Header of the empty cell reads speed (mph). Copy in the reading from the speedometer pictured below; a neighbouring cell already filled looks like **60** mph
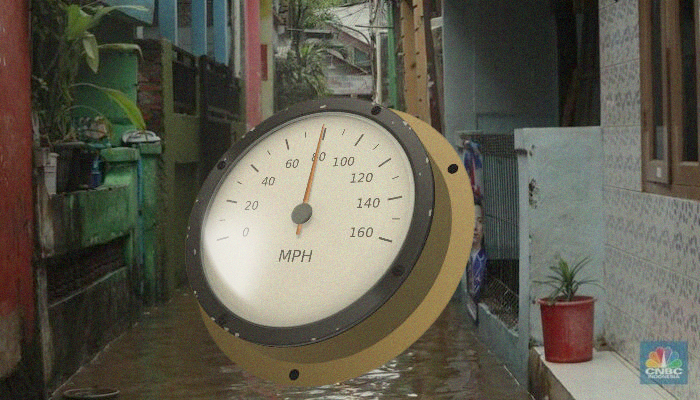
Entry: **80** mph
